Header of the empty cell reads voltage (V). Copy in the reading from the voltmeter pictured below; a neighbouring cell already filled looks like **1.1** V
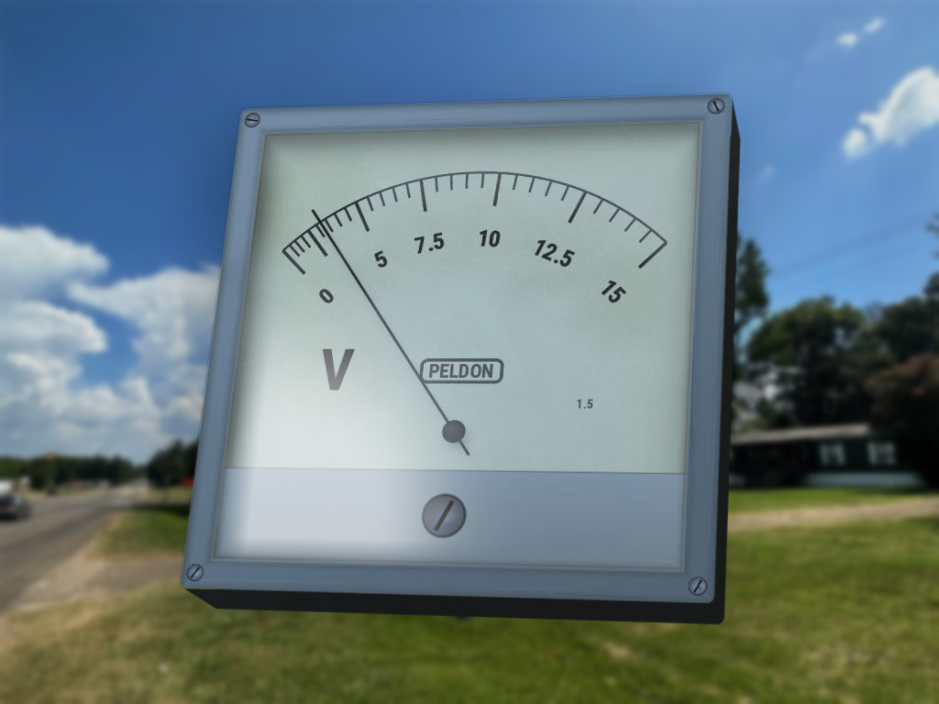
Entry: **3.25** V
